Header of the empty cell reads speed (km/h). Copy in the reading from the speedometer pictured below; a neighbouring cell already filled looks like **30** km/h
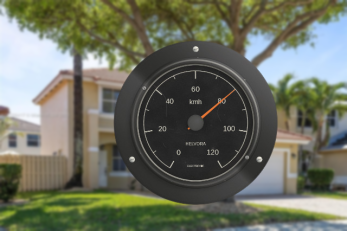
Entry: **80** km/h
